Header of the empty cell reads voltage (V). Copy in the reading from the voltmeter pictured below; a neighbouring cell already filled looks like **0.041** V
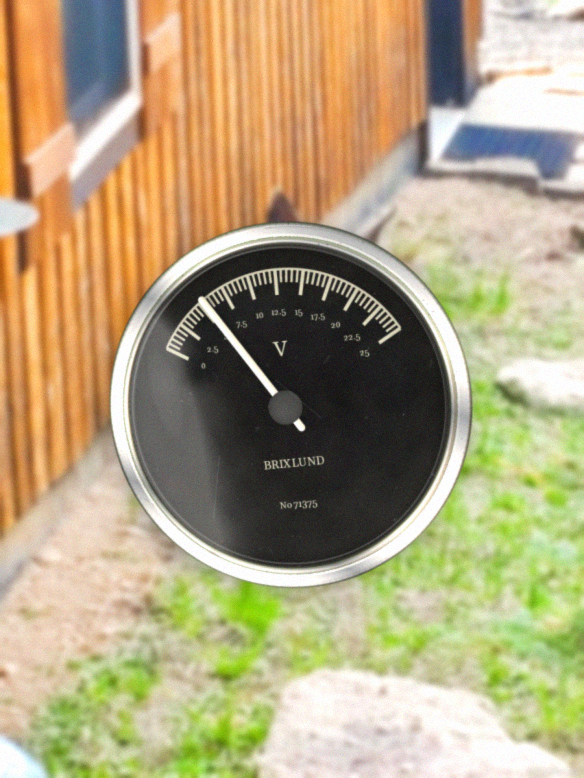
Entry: **5.5** V
